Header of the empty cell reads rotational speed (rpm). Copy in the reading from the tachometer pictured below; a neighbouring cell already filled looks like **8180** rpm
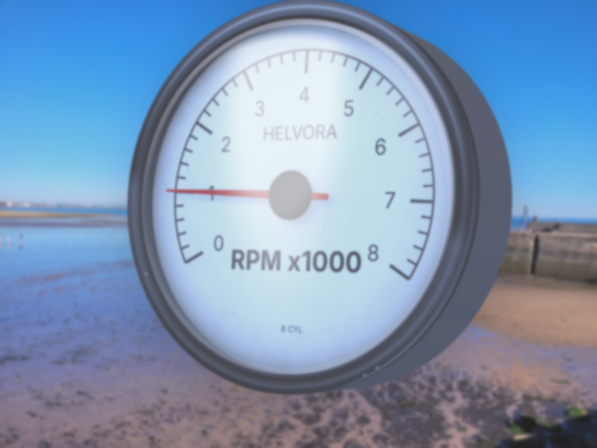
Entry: **1000** rpm
